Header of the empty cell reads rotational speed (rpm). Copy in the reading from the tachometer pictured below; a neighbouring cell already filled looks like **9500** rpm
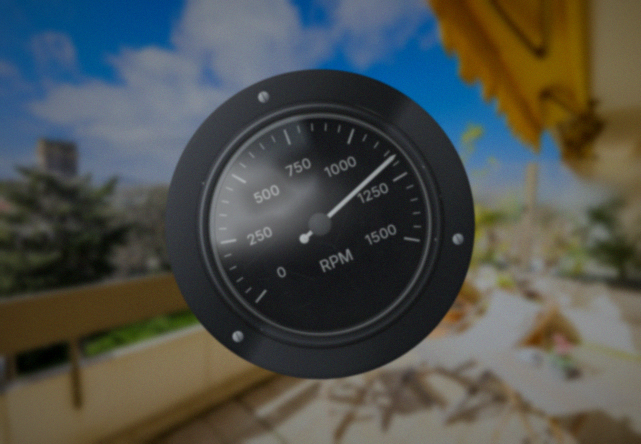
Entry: **1175** rpm
